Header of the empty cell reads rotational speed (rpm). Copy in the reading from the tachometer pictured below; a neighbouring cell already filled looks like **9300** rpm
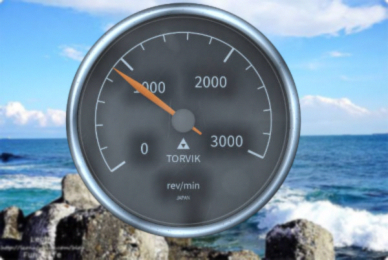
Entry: **900** rpm
